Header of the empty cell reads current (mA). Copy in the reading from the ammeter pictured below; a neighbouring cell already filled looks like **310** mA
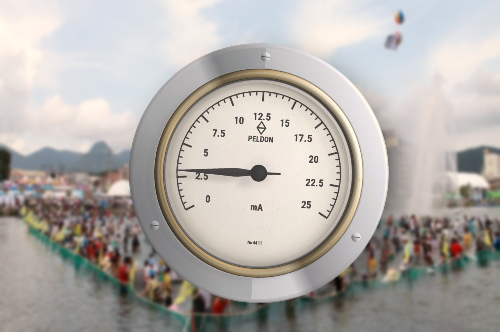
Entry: **3** mA
